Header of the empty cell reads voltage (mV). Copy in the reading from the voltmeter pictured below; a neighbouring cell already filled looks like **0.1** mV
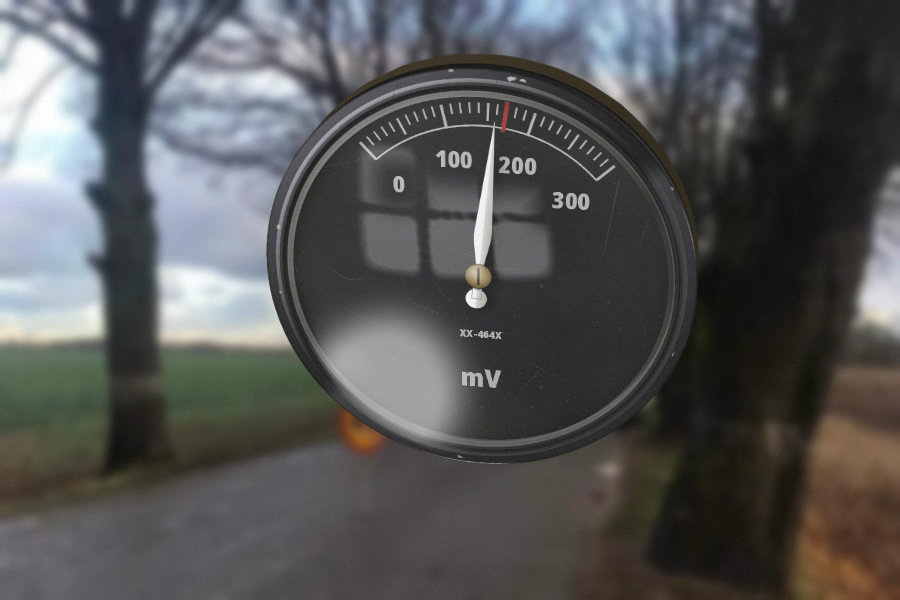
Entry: **160** mV
